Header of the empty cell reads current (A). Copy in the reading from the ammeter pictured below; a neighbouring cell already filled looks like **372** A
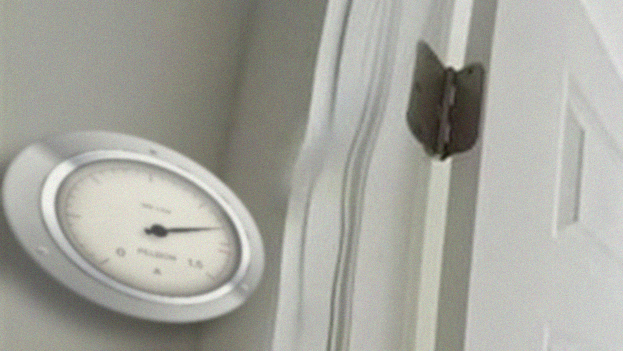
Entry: **1.15** A
